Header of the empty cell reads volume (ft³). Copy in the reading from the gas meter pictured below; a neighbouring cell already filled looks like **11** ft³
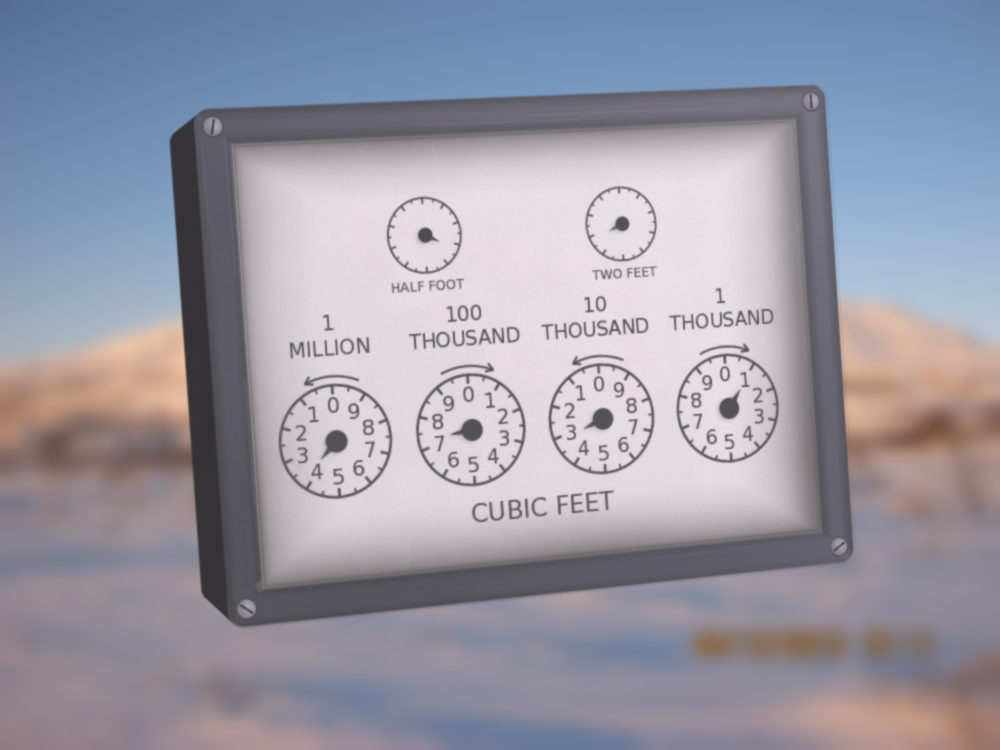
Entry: **373100** ft³
